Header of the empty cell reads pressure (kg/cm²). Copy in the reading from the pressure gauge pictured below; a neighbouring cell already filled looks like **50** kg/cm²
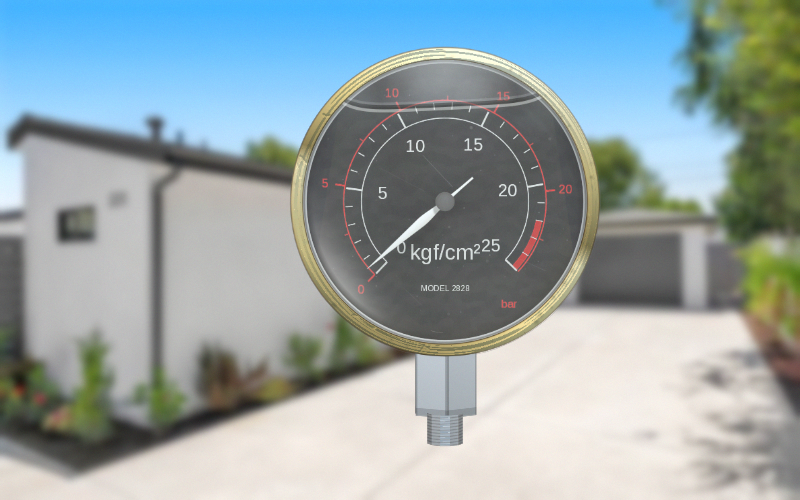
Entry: **0.5** kg/cm²
